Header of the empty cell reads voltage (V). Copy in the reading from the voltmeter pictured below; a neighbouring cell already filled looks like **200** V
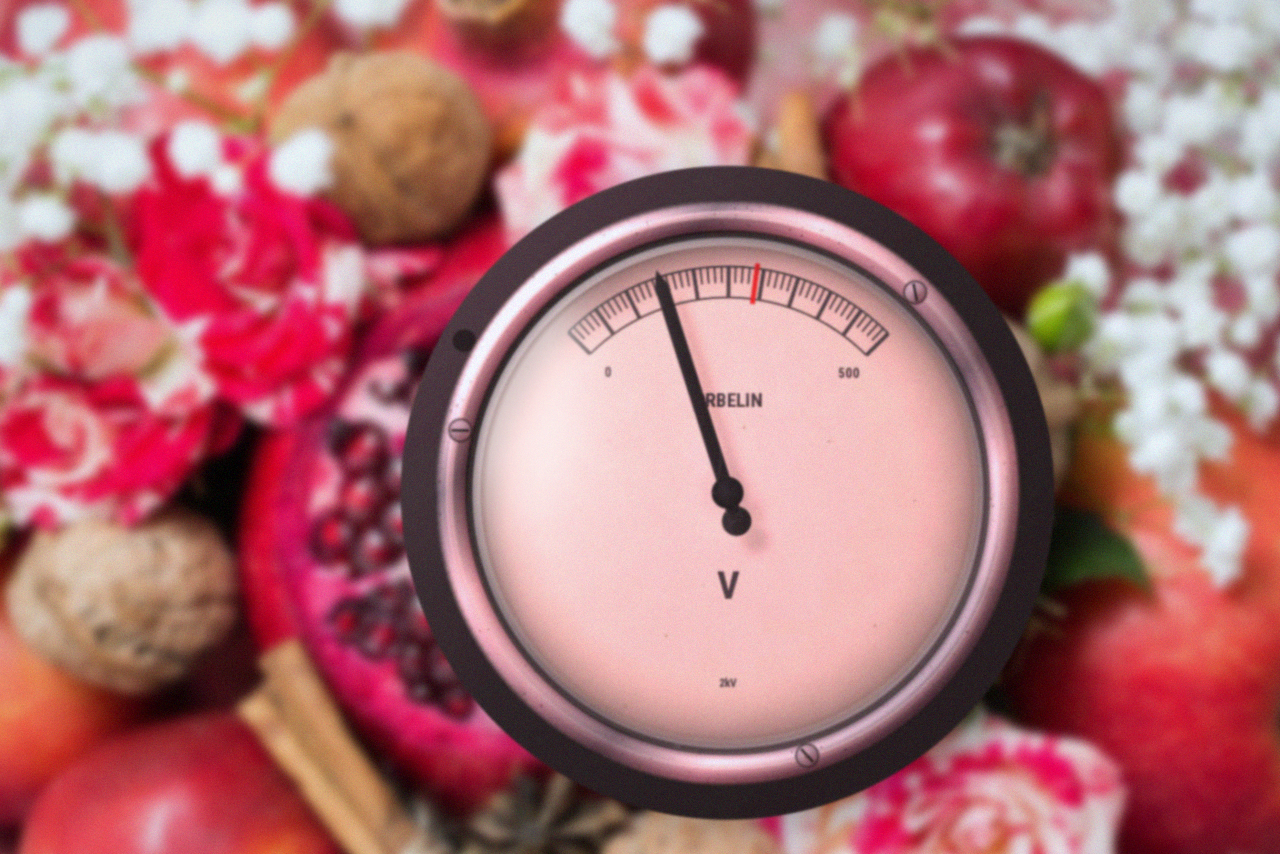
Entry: **150** V
